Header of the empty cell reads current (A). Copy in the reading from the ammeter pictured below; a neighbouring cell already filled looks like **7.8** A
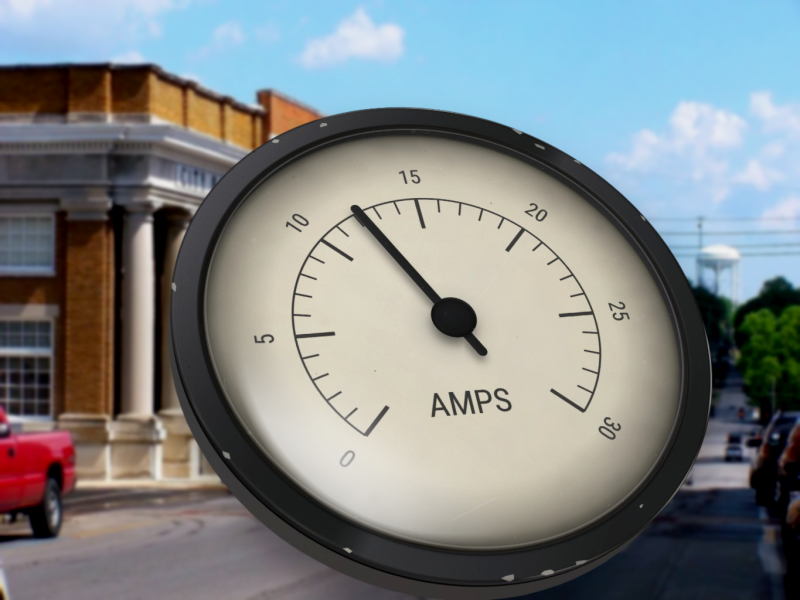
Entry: **12** A
